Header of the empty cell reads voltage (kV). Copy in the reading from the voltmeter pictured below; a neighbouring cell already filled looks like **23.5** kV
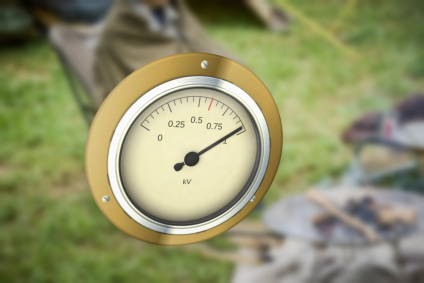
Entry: **0.95** kV
